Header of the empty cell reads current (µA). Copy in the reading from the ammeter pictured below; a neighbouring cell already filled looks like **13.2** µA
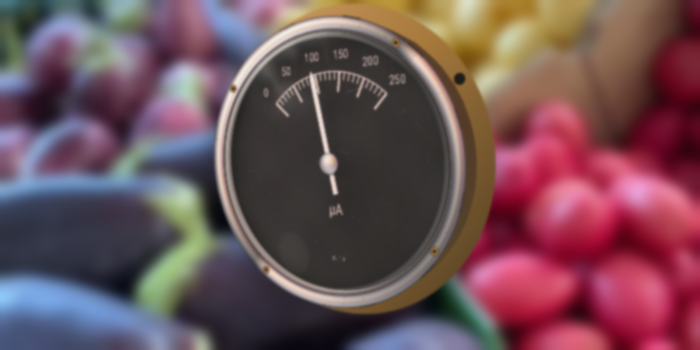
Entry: **100** µA
